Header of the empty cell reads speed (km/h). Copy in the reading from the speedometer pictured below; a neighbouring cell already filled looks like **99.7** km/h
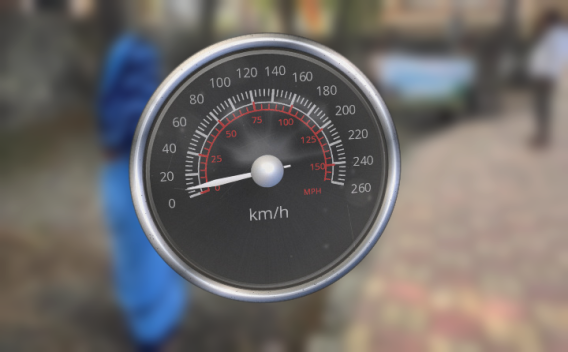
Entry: **8** km/h
